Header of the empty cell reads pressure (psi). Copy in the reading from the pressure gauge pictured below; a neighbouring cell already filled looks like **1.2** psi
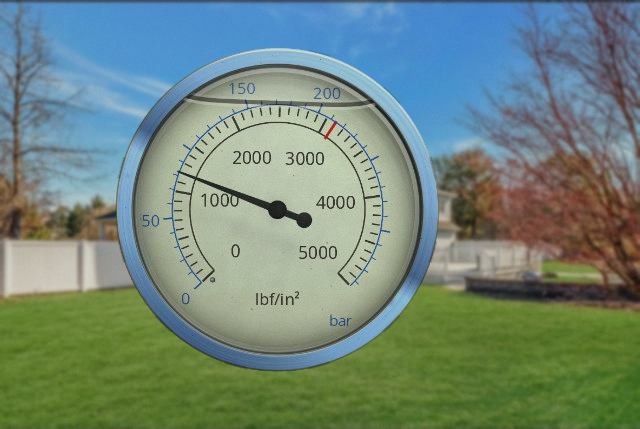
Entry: **1200** psi
